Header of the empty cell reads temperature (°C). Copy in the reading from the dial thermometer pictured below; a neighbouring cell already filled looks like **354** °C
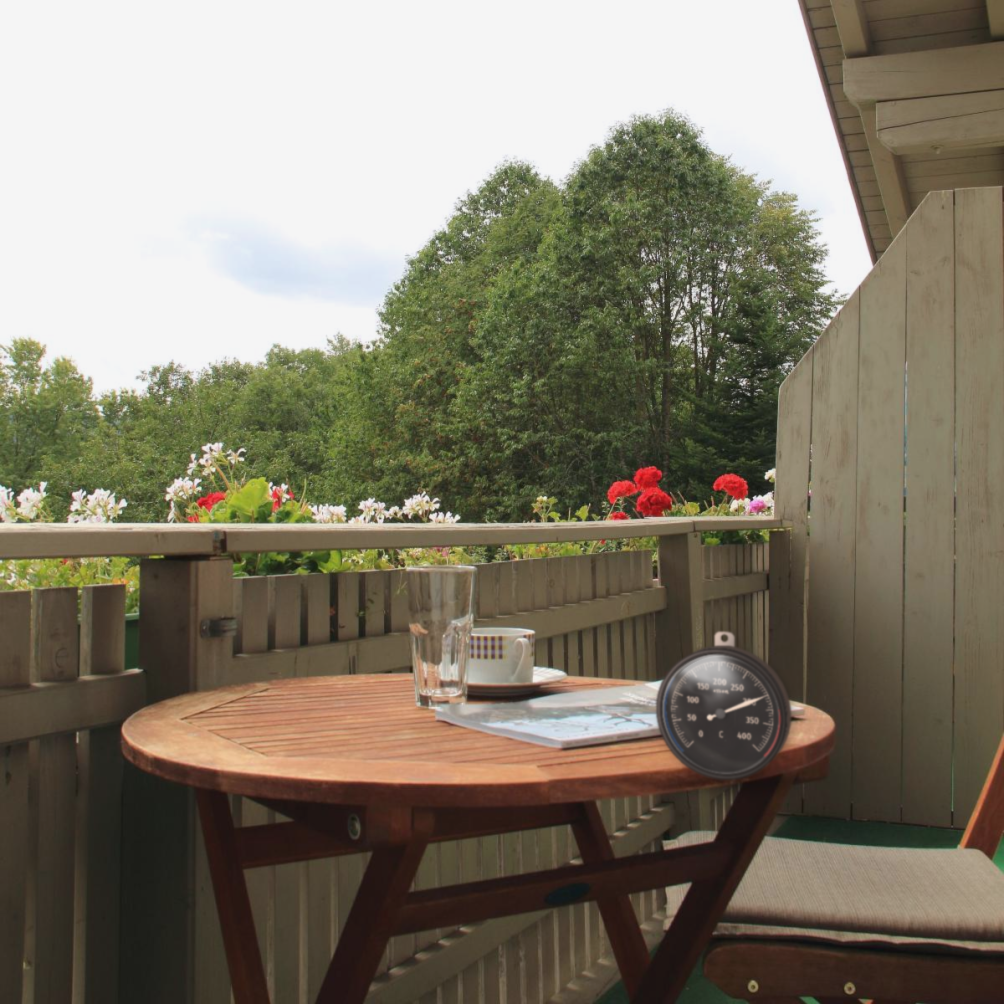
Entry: **300** °C
